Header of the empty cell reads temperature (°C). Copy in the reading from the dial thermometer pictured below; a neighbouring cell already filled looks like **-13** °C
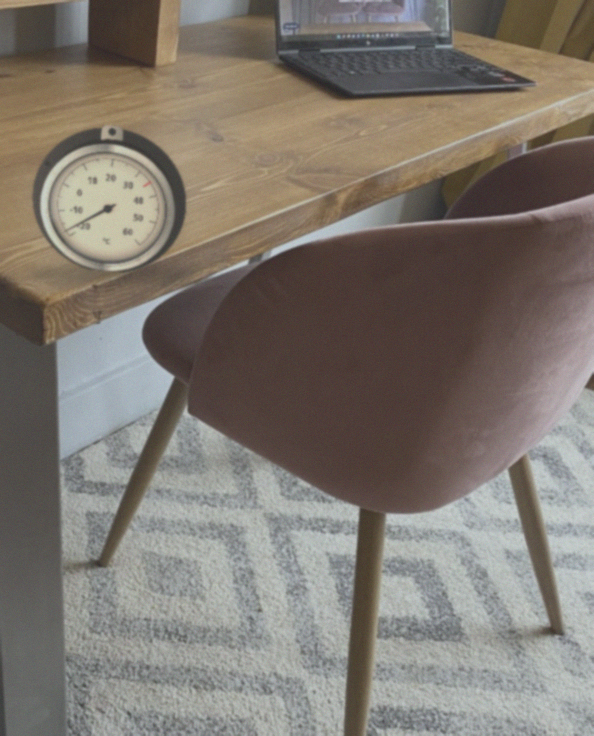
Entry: **-17.5** °C
